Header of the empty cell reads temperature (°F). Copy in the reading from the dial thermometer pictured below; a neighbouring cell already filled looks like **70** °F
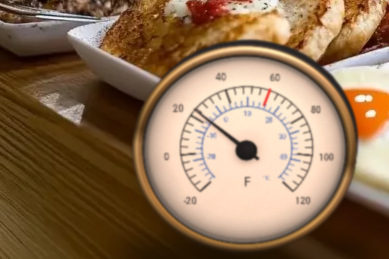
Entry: **24** °F
